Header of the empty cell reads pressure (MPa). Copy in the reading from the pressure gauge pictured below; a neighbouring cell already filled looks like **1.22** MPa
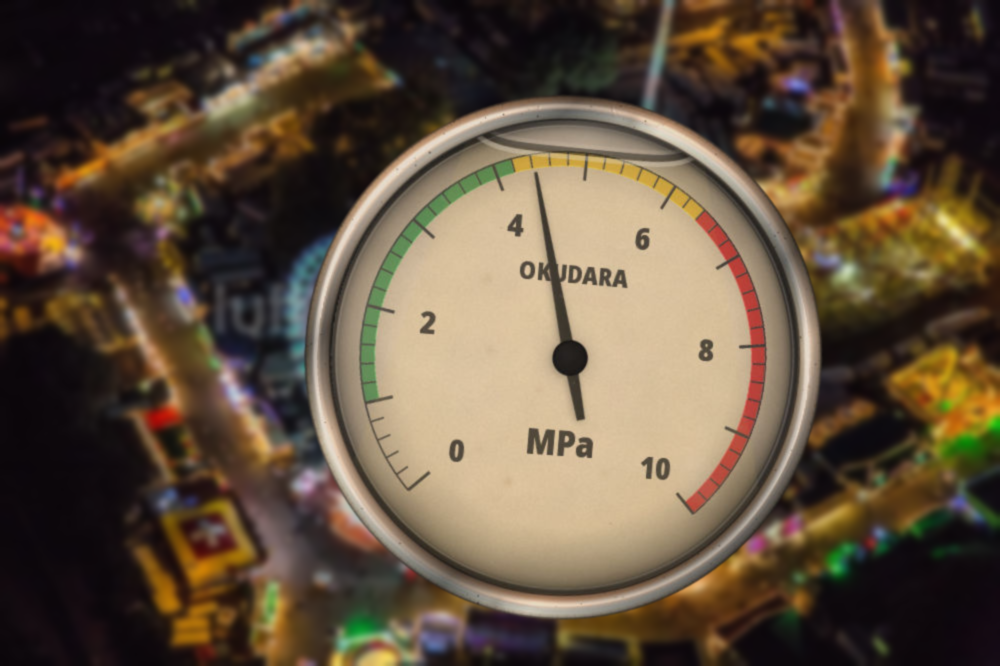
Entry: **4.4** MPa
